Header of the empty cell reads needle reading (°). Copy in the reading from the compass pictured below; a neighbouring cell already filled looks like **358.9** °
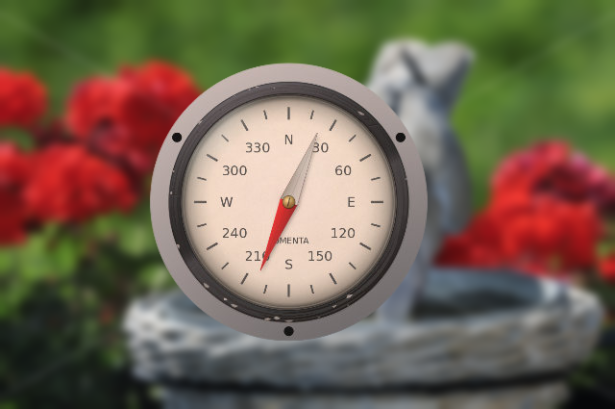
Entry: **202.5** °
